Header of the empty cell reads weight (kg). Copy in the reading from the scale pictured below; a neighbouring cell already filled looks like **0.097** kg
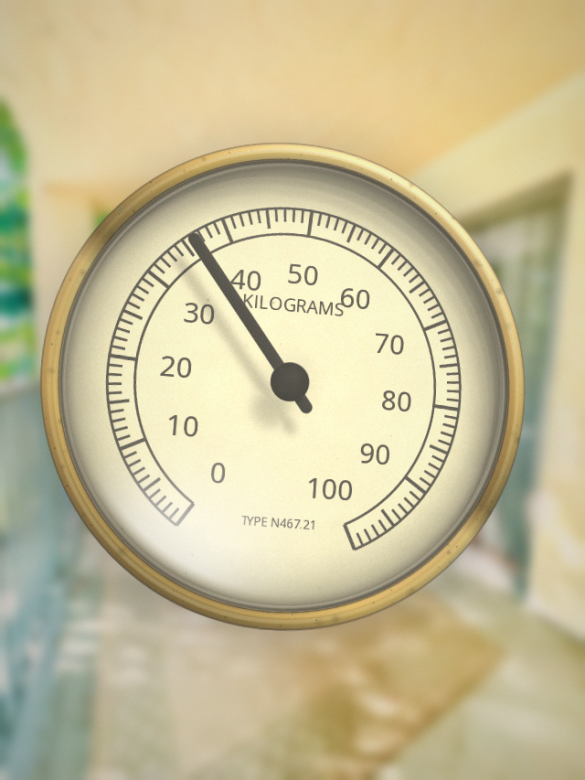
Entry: **36** kg
